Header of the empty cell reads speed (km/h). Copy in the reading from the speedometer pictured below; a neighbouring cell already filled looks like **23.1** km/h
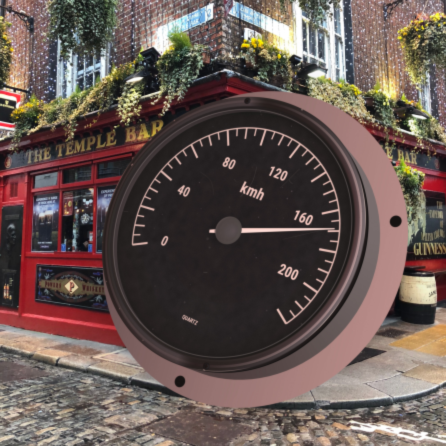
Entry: **170** km/h
